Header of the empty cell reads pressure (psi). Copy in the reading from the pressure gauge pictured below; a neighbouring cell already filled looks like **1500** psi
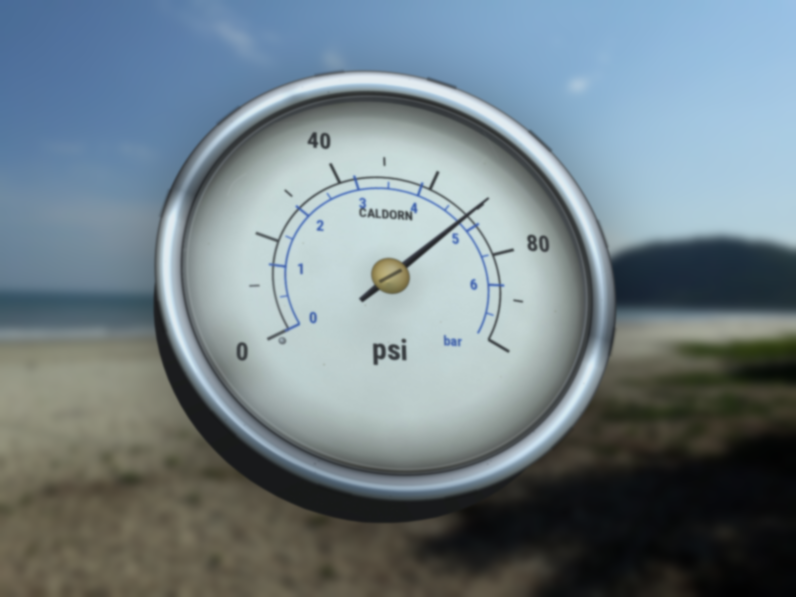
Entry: **70** psi
